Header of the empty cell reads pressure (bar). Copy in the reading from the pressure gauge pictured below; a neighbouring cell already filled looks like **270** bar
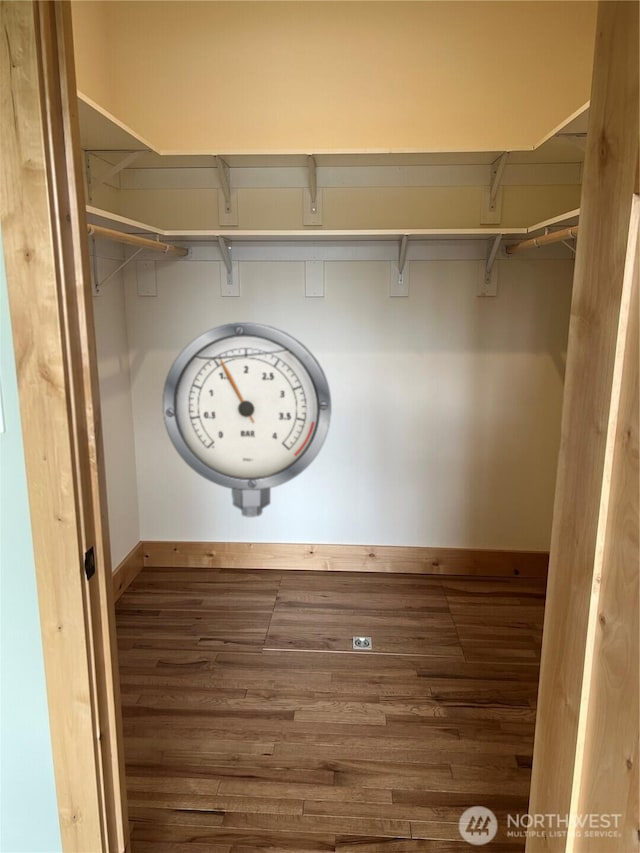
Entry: **1.6** bar
